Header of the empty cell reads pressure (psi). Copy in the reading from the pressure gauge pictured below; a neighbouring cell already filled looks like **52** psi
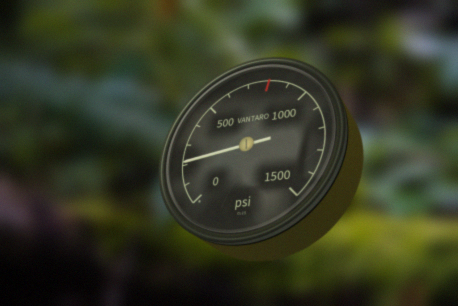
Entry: **200** psi
